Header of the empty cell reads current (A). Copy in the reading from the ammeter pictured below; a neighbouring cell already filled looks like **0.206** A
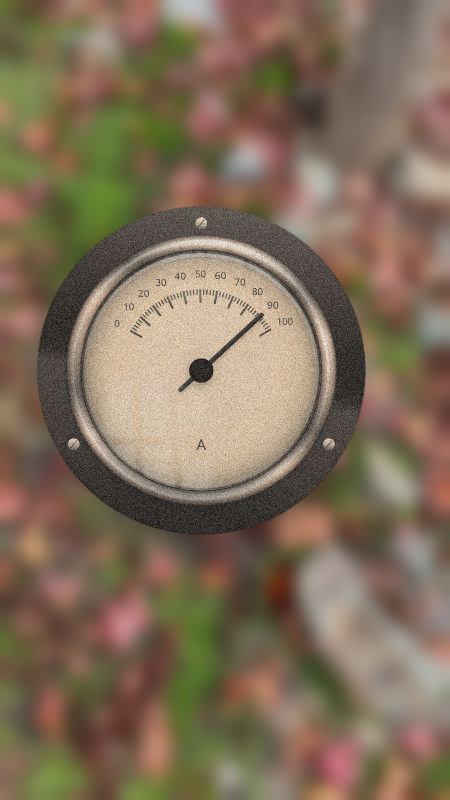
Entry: **90** A
